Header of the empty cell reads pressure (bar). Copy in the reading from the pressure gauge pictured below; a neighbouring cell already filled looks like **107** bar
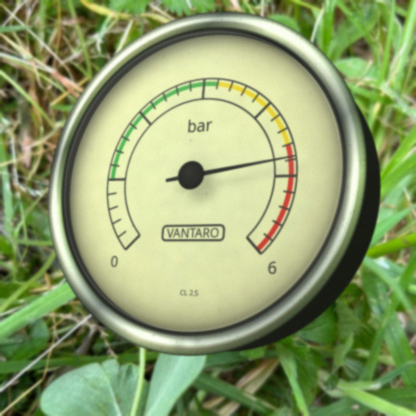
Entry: **4.8** bar
